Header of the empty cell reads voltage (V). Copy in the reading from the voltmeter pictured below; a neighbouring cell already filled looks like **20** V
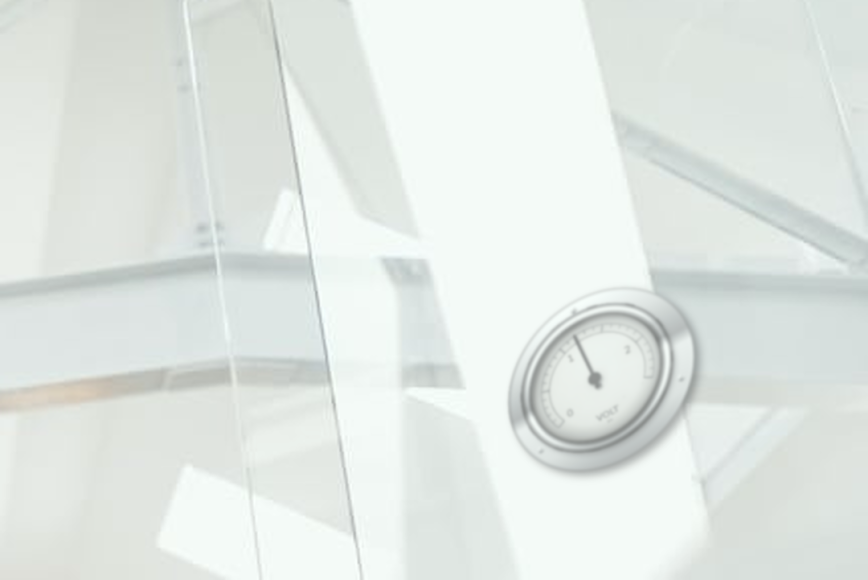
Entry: **1.2** V
